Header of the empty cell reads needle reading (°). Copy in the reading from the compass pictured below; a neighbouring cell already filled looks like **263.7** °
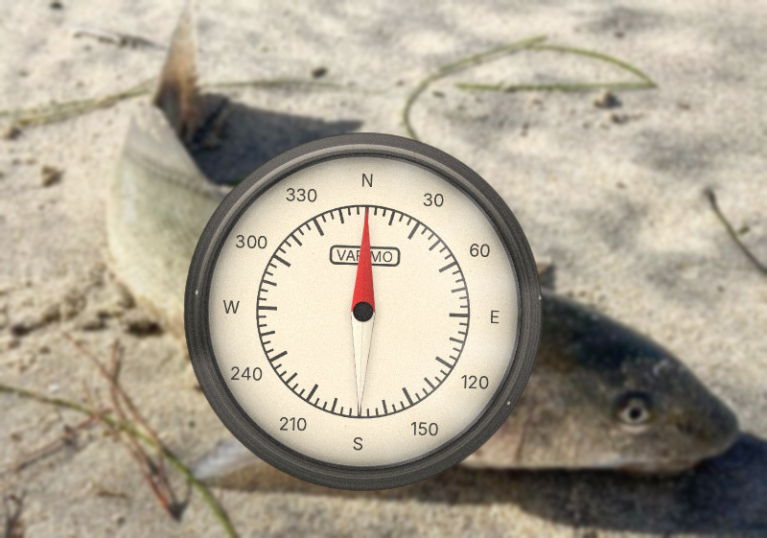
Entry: **0** °
